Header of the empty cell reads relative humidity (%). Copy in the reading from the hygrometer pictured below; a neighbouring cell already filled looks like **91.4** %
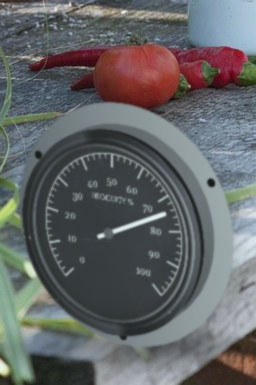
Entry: **74** %
